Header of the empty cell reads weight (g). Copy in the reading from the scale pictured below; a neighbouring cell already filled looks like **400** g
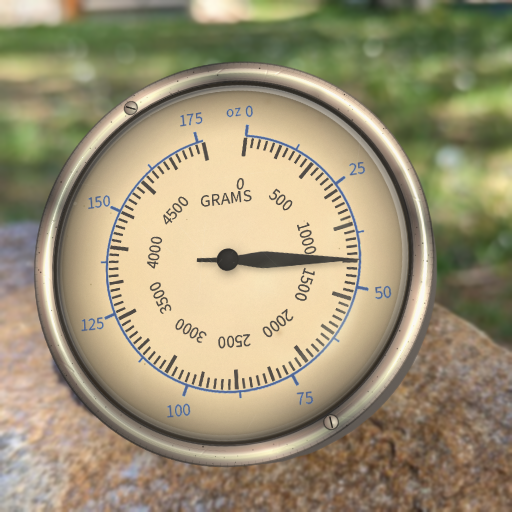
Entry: **1250** g
